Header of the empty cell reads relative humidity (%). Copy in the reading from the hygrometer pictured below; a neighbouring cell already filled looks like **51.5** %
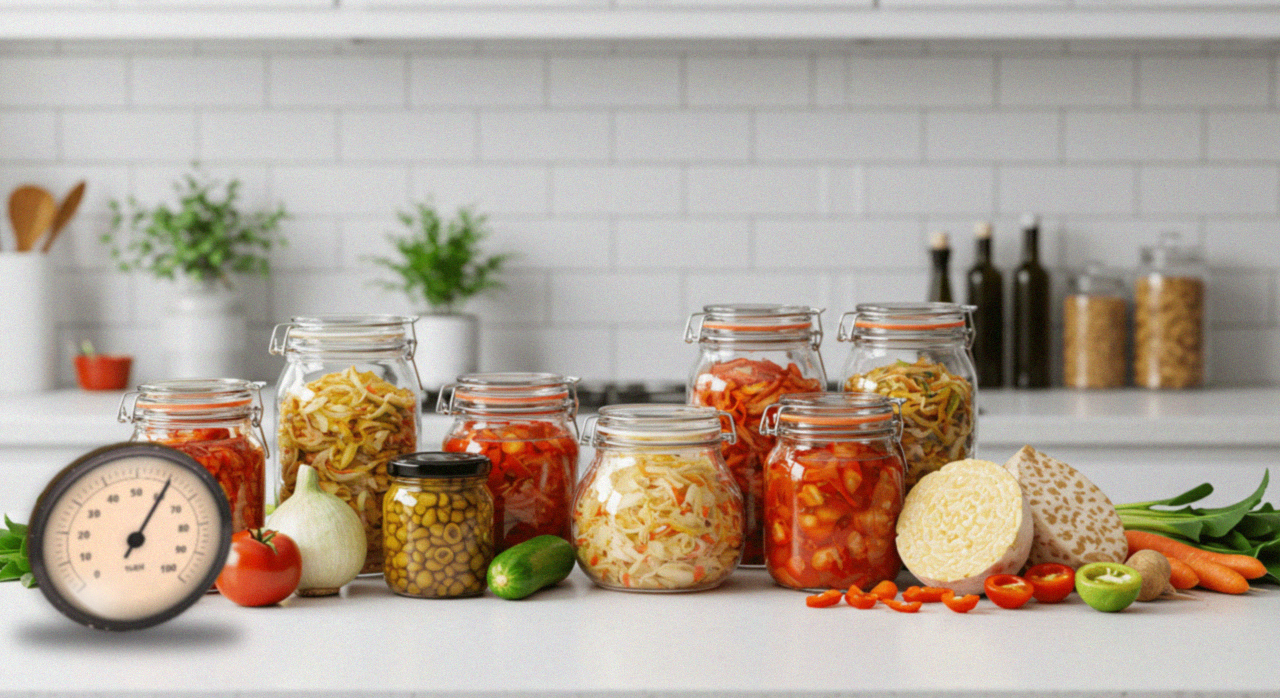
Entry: **60** %
